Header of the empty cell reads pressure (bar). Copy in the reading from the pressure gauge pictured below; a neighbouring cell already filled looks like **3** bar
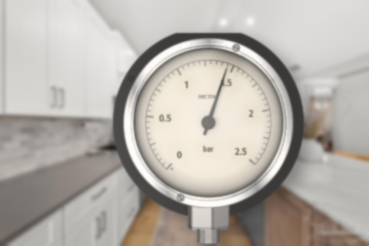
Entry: **1.45** bar
